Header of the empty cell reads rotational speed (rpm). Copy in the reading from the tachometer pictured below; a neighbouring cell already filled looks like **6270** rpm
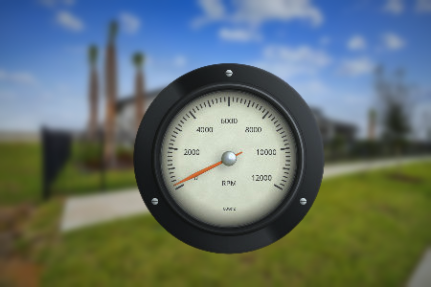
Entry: **200** rpm
